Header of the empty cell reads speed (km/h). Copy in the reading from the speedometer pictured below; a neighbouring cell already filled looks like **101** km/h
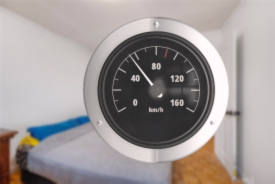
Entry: **55** km/h
